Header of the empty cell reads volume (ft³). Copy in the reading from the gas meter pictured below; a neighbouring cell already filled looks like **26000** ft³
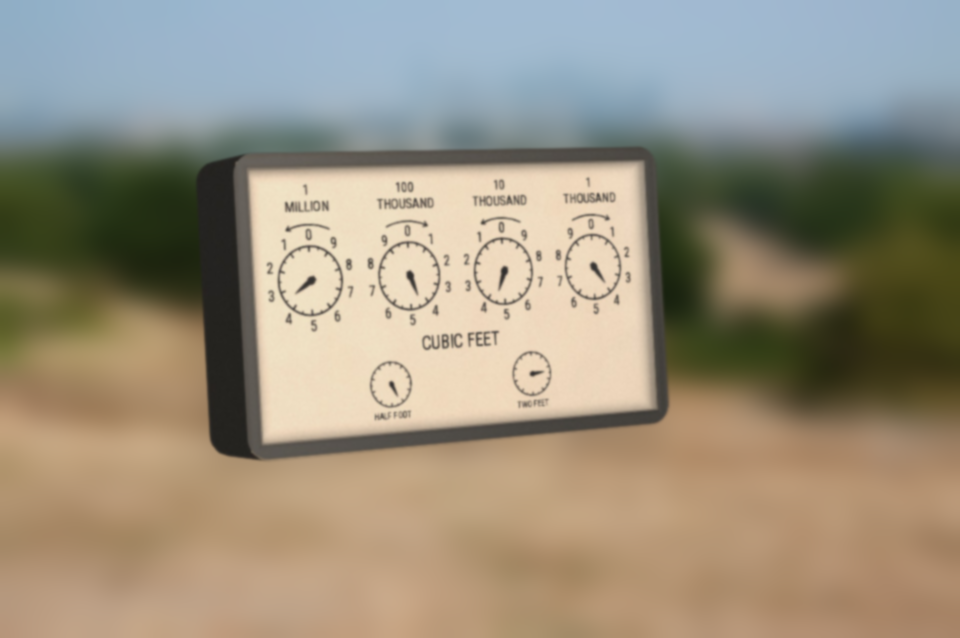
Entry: **344400** ft³
